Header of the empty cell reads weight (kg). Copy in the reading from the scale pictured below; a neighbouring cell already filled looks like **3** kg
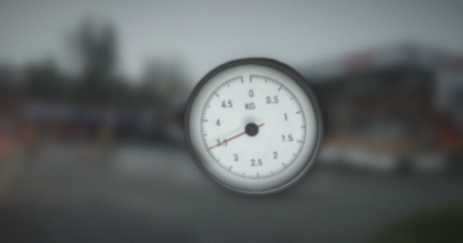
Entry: **3.5** kg
